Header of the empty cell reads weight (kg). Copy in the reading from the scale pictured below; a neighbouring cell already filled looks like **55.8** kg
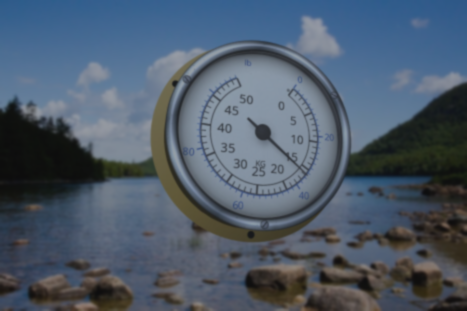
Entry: **16** kg
